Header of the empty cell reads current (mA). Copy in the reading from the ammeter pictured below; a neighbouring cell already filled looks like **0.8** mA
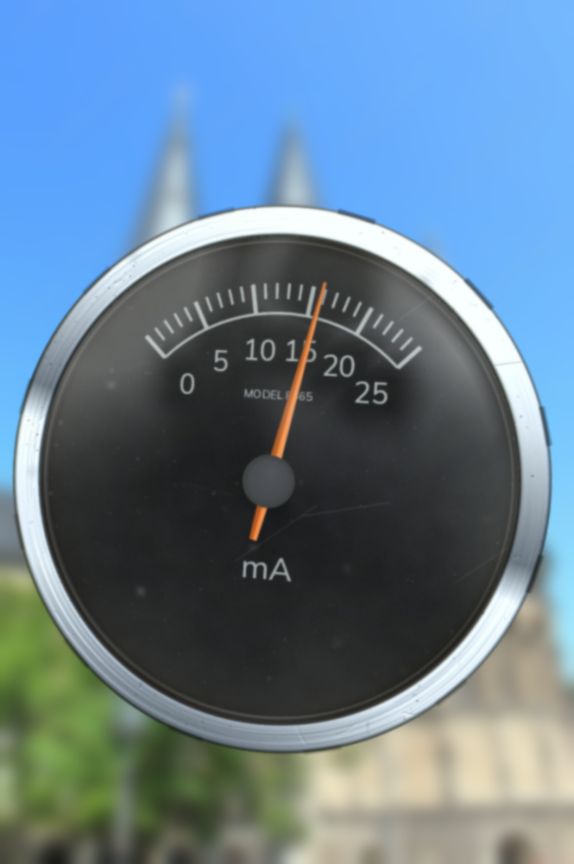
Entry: **16** mA
